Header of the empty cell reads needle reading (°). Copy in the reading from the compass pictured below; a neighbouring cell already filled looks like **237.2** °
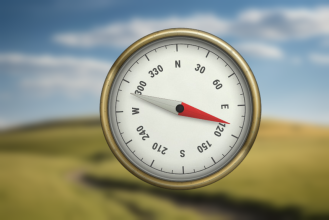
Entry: **110** °
